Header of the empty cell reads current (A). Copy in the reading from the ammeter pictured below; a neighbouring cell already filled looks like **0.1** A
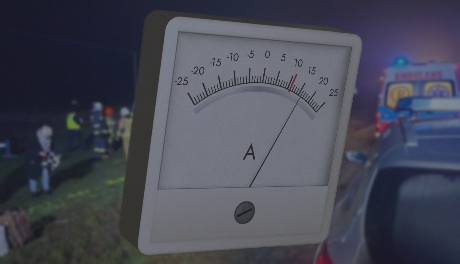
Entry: **15** A
